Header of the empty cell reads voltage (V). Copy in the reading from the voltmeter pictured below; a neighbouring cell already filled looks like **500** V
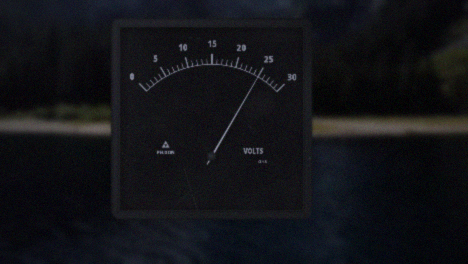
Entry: **25** V
